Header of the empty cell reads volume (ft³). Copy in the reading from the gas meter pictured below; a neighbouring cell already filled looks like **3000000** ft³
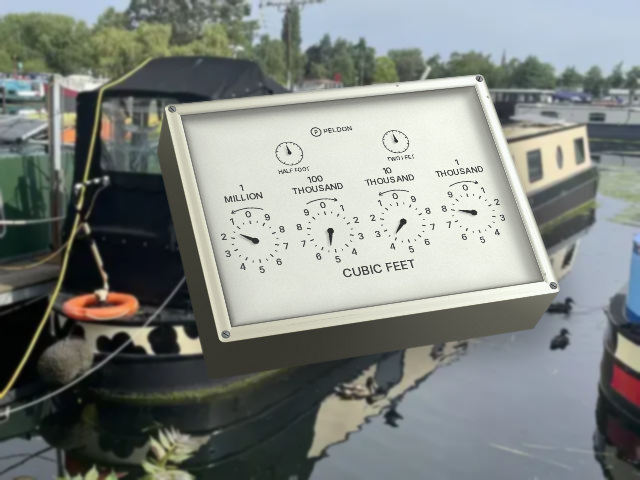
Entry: **153800** ft³
